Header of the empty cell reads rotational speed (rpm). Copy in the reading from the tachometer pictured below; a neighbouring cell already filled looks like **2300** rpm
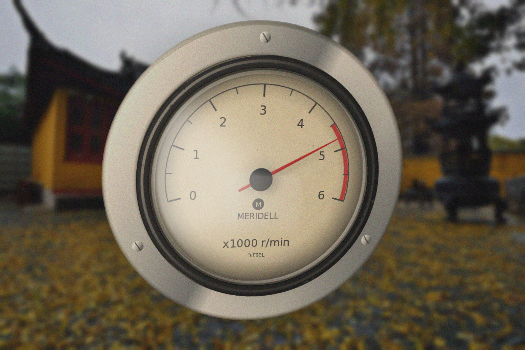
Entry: **4750** rpm
